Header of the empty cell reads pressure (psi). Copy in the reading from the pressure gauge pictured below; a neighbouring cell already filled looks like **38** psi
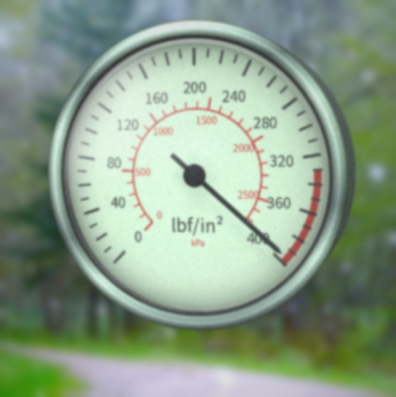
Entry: **395** psi
